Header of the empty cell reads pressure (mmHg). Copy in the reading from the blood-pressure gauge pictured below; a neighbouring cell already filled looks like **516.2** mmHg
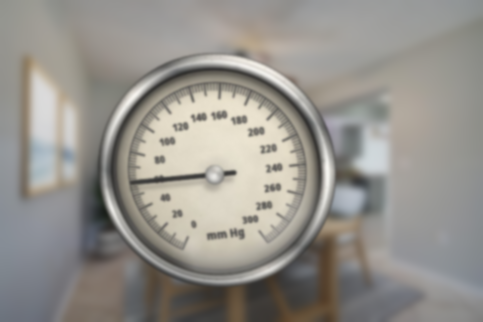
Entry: **60** mmHg
